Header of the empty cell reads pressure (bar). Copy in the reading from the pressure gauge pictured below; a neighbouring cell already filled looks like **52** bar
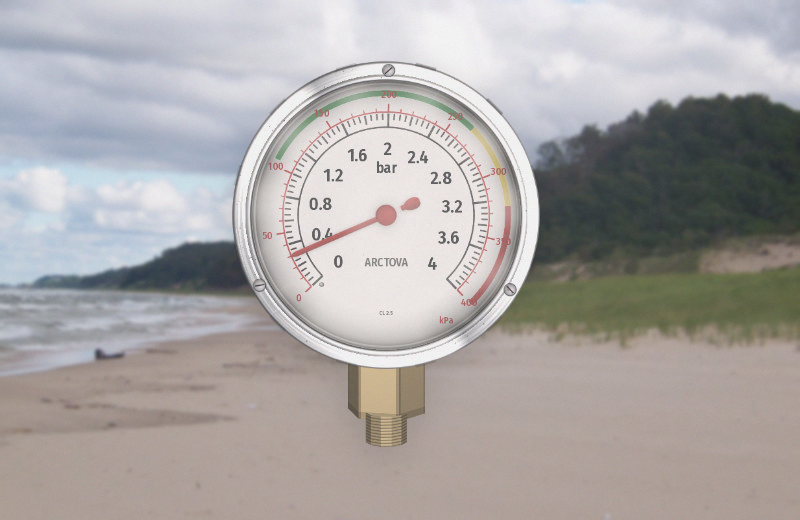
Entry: **0.3** bar
